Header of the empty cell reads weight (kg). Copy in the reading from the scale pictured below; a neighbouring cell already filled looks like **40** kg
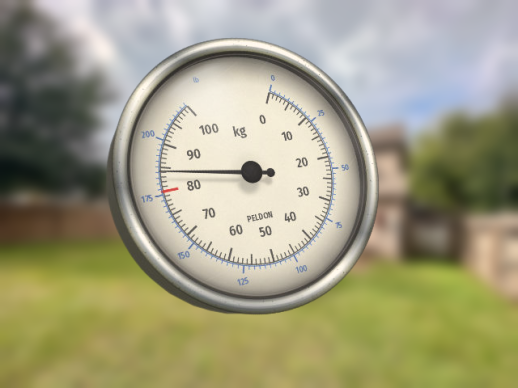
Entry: **84** kg
